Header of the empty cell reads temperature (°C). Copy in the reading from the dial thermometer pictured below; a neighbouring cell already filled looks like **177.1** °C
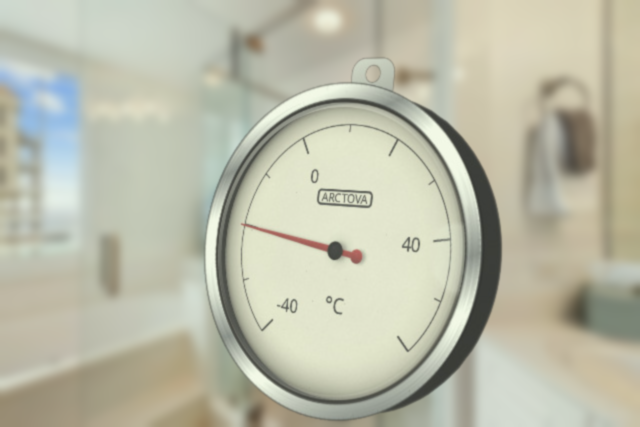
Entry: **-20** °C
